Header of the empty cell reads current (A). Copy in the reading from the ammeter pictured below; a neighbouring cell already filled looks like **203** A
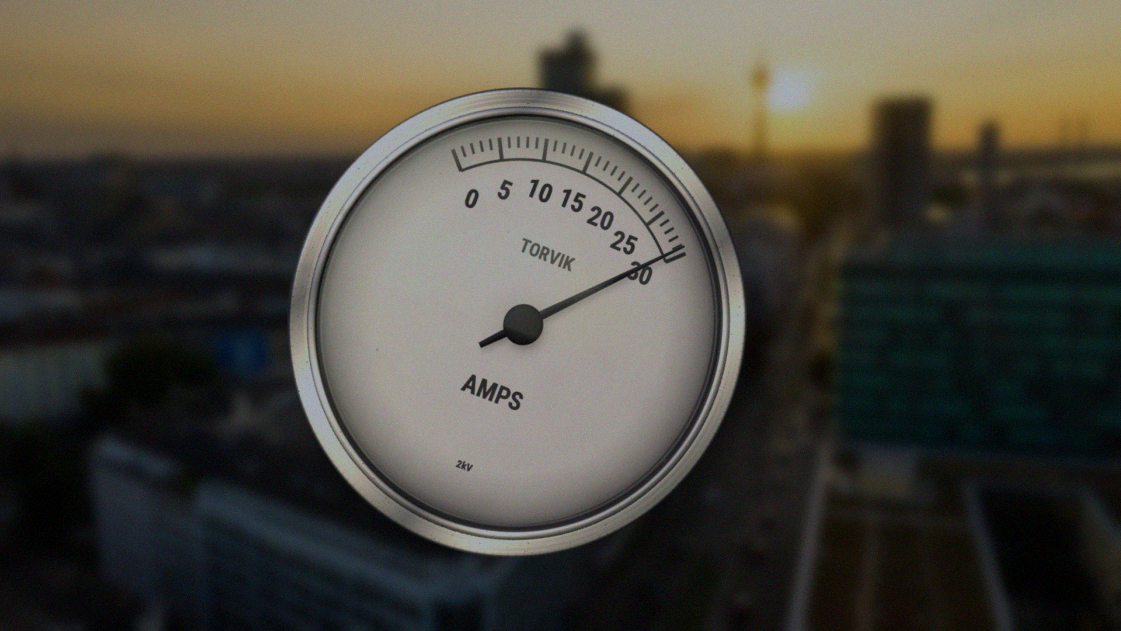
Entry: **29** A
